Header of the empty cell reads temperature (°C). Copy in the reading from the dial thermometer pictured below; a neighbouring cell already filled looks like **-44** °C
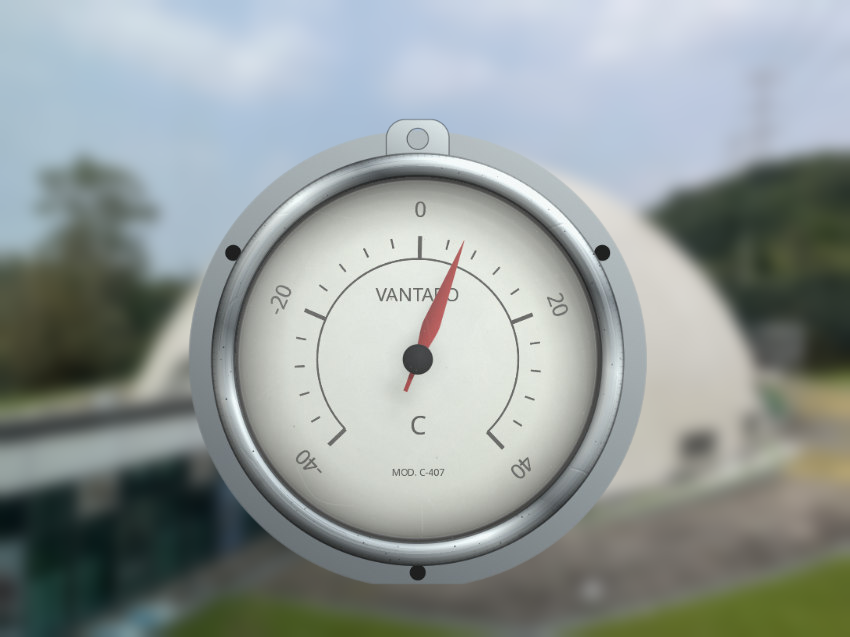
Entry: **6** °C
